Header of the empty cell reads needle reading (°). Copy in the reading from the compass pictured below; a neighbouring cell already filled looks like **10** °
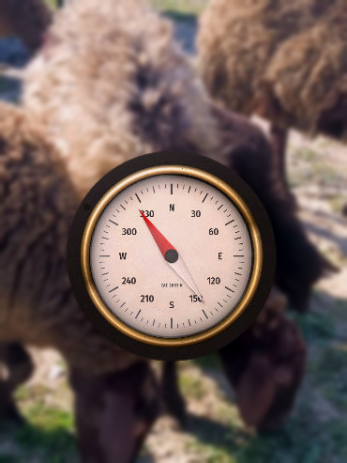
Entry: **325** °
